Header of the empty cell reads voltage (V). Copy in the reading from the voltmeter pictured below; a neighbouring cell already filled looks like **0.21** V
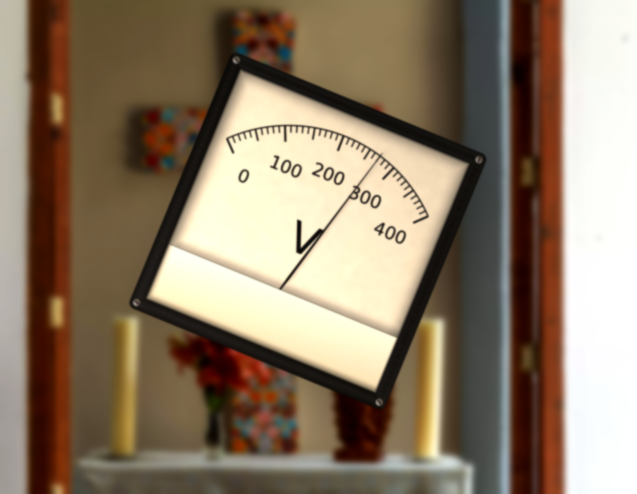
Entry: **270** V
